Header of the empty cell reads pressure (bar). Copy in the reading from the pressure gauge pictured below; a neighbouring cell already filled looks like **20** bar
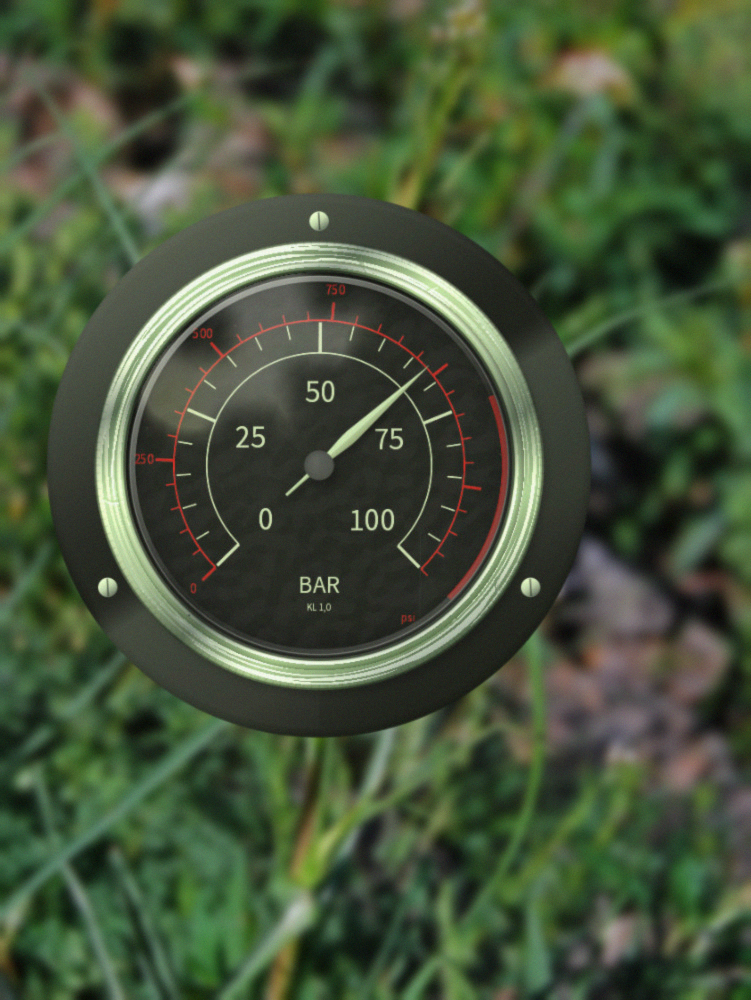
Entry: **67.5** bar
